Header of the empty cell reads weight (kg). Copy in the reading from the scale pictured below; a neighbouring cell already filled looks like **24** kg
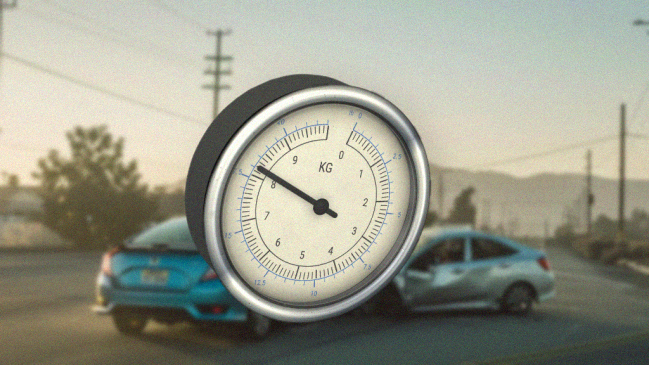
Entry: **8.2** kg
